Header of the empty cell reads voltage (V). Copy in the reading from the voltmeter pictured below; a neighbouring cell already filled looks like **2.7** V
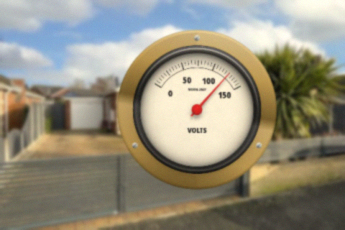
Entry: **125** V
